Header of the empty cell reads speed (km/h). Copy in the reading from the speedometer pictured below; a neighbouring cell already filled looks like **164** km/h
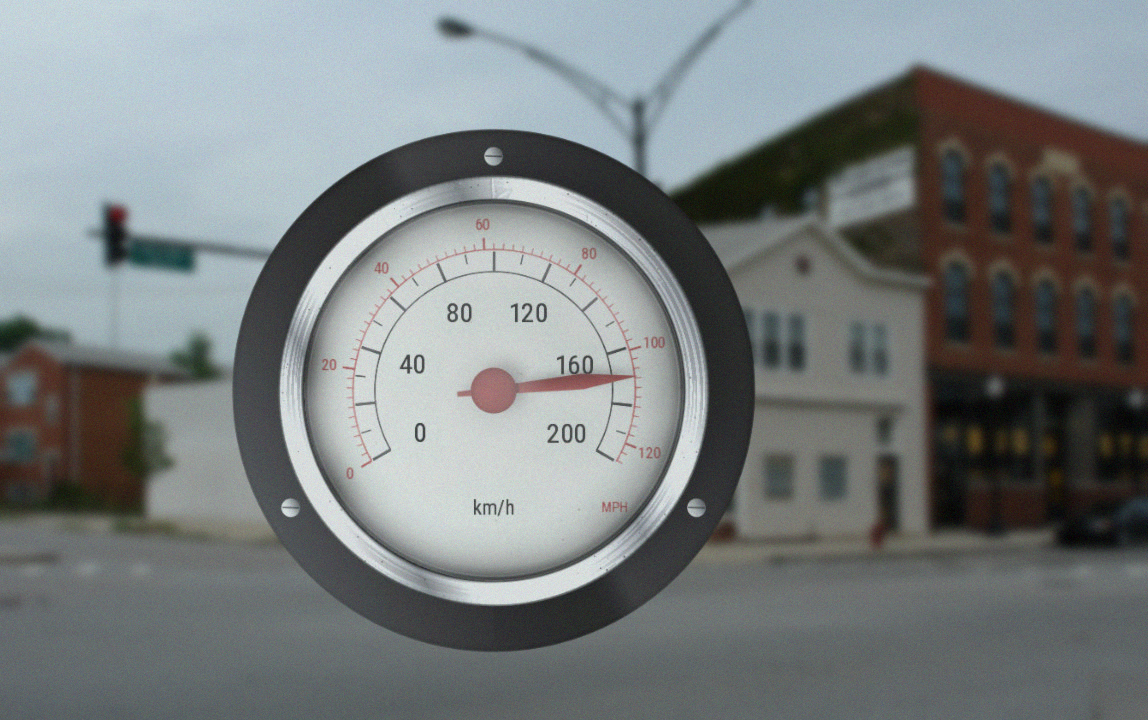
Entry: **170** km/h
